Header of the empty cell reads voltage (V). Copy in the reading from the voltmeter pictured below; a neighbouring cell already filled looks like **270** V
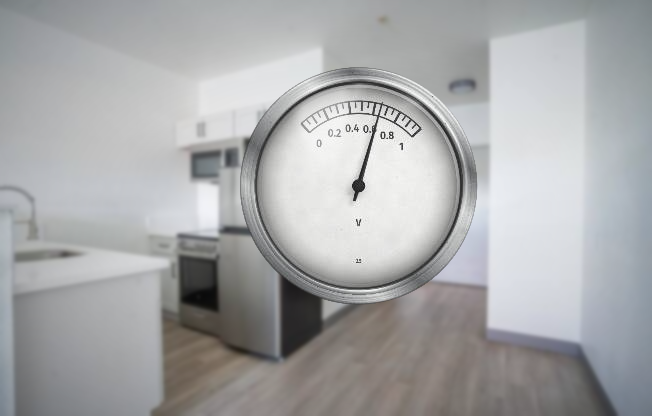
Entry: **0.65** V
